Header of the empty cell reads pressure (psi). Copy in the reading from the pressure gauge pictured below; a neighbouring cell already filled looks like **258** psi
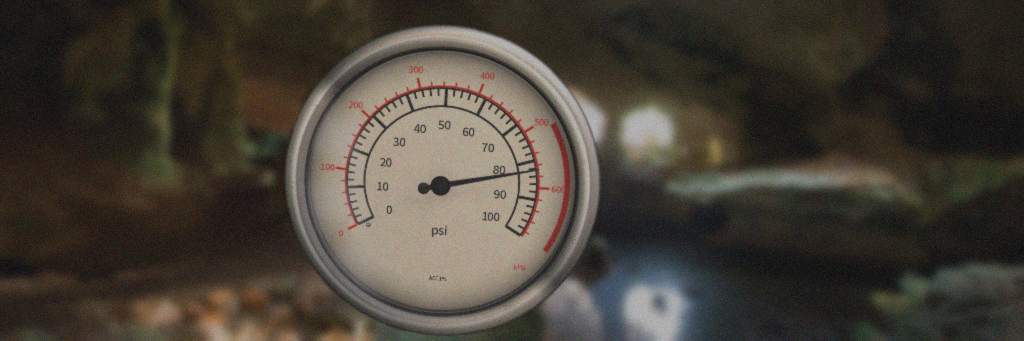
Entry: **82** psi
